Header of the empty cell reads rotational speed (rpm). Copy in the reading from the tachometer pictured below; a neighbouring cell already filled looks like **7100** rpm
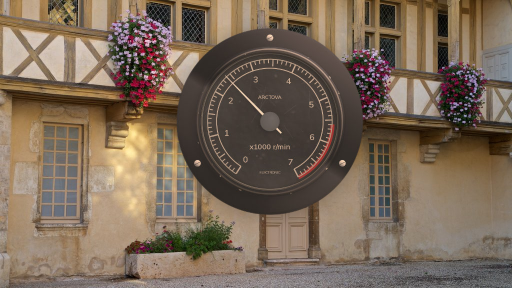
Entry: **2400** rpm
